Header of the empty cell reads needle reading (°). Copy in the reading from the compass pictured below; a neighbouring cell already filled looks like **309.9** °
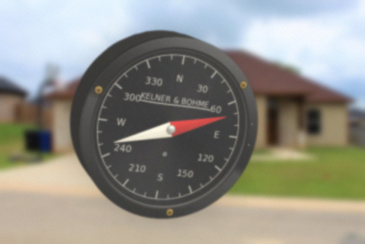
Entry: **70** °
